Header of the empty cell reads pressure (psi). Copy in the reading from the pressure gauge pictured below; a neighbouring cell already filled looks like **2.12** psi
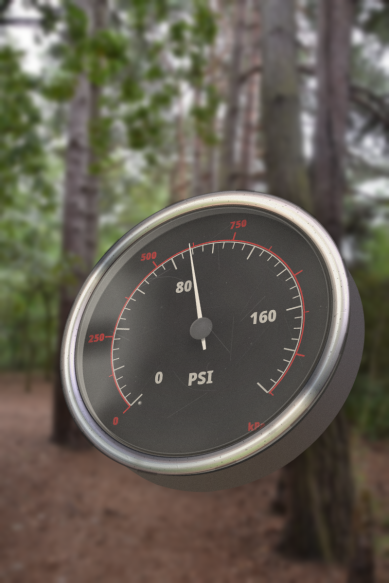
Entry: **90** psi
